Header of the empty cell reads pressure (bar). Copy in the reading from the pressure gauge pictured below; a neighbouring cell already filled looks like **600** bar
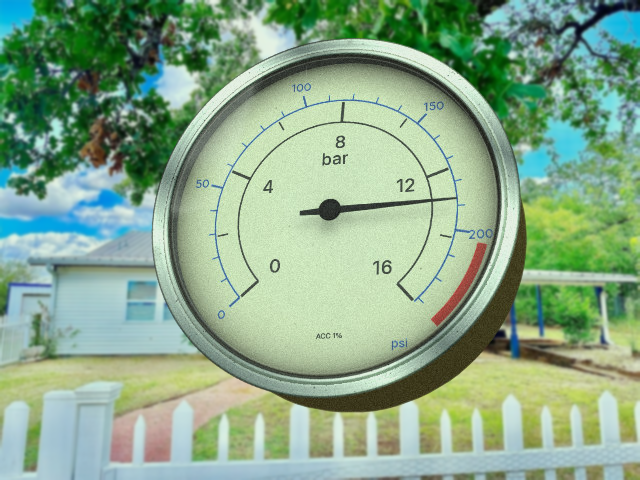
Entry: **13** bar
